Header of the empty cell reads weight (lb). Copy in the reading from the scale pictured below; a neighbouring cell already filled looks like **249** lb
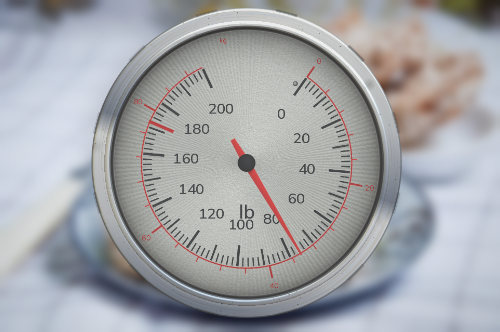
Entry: **76** lb
